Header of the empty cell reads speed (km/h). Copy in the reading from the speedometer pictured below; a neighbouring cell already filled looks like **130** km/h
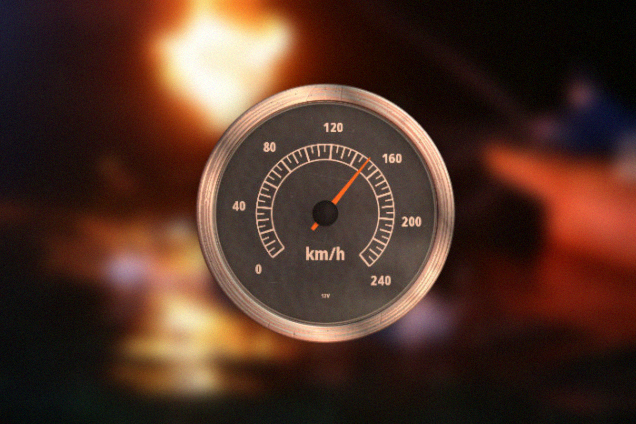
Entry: **150** km/h
